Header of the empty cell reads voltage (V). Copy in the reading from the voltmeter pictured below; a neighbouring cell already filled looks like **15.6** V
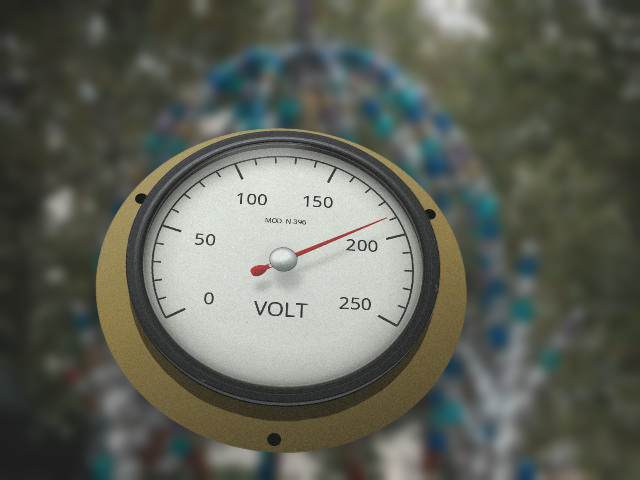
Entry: **190** V
